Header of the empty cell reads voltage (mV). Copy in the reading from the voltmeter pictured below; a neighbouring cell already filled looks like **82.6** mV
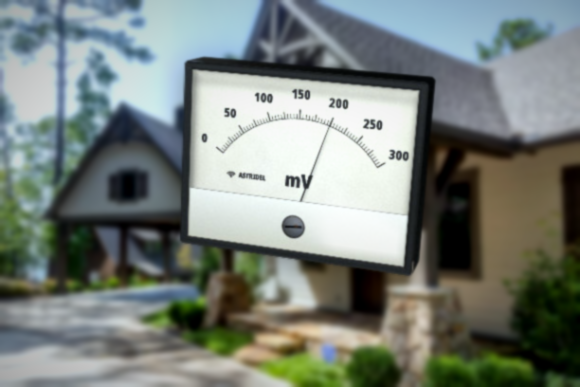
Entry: **200** mV
